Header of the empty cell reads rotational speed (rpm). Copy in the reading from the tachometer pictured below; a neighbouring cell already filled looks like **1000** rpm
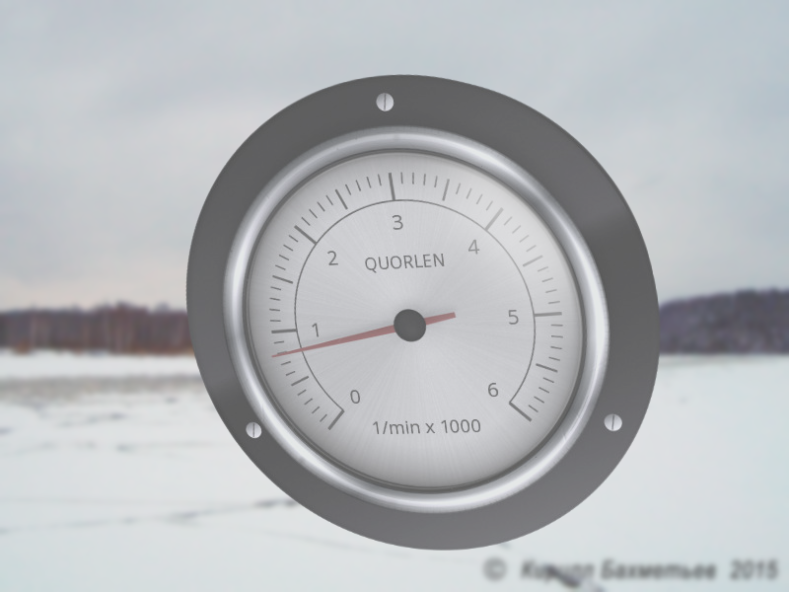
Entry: **800** rpm
